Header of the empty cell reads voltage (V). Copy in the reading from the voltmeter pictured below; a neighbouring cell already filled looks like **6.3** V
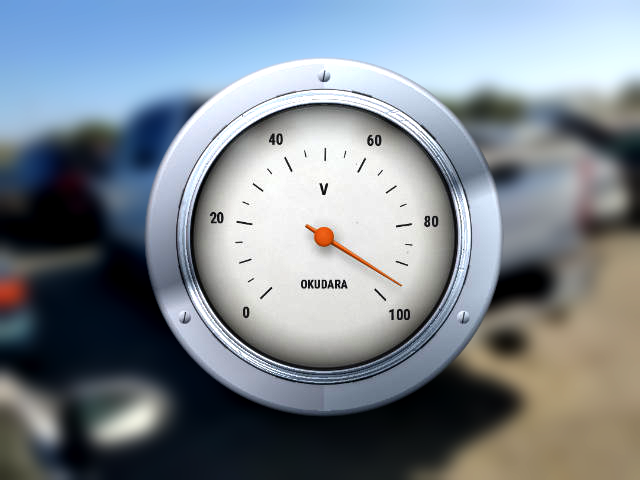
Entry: **95** V
